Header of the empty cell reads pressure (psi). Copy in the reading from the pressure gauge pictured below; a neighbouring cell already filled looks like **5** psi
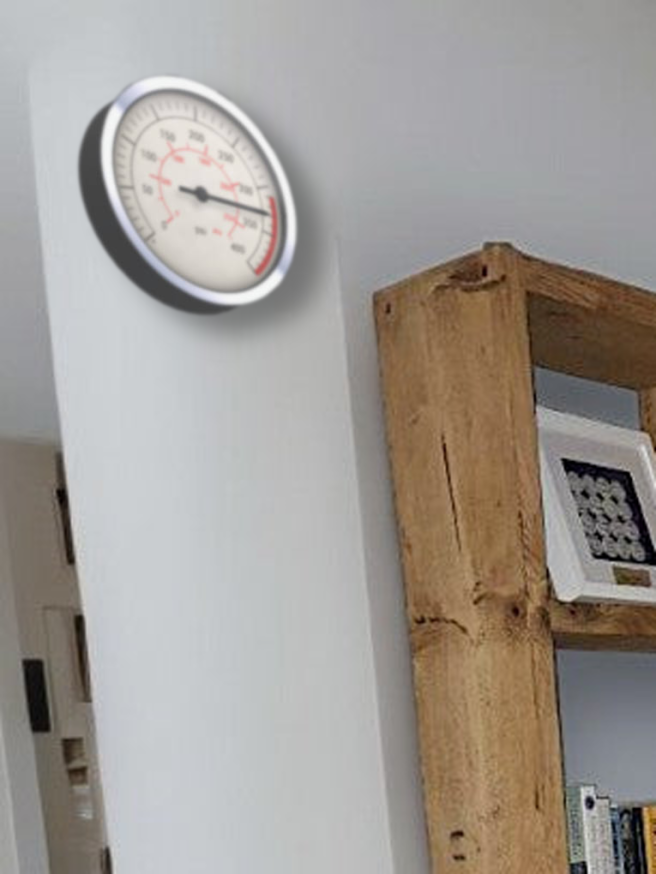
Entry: **330** psi
